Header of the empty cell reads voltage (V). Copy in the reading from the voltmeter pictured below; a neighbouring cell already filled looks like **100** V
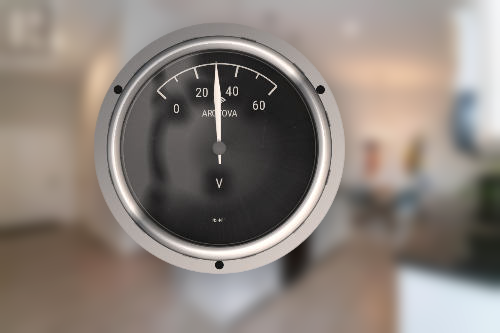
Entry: **30** V
